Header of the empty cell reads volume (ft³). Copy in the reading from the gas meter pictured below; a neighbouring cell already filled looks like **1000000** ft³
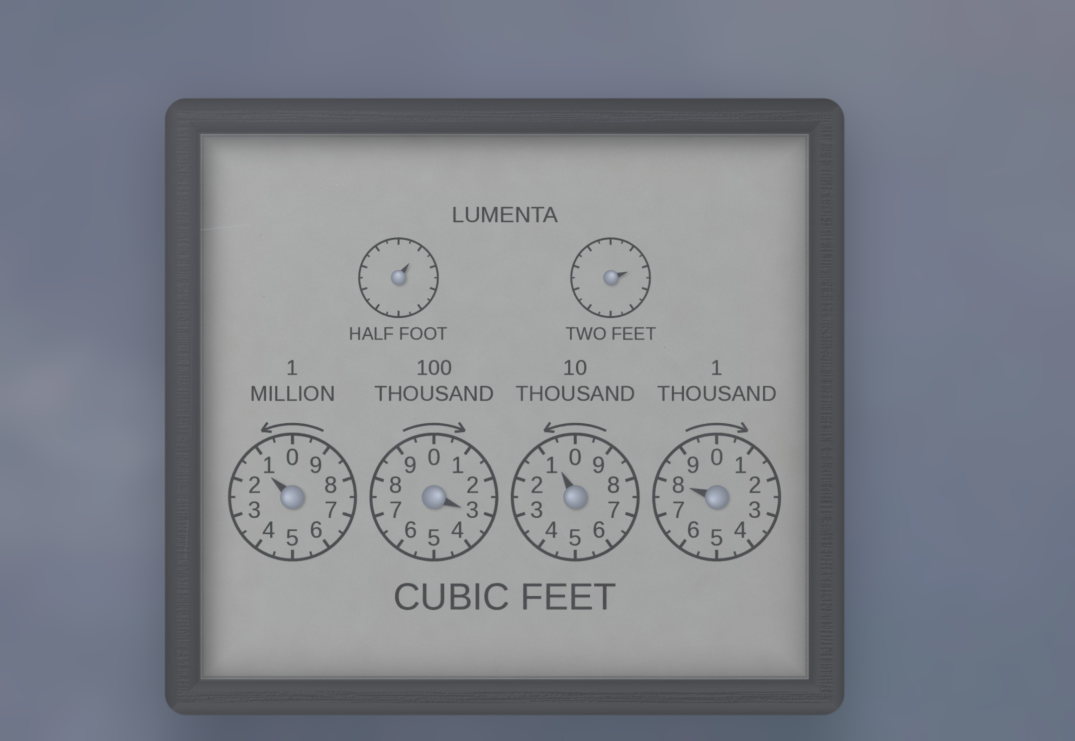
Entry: **130800** ft³
